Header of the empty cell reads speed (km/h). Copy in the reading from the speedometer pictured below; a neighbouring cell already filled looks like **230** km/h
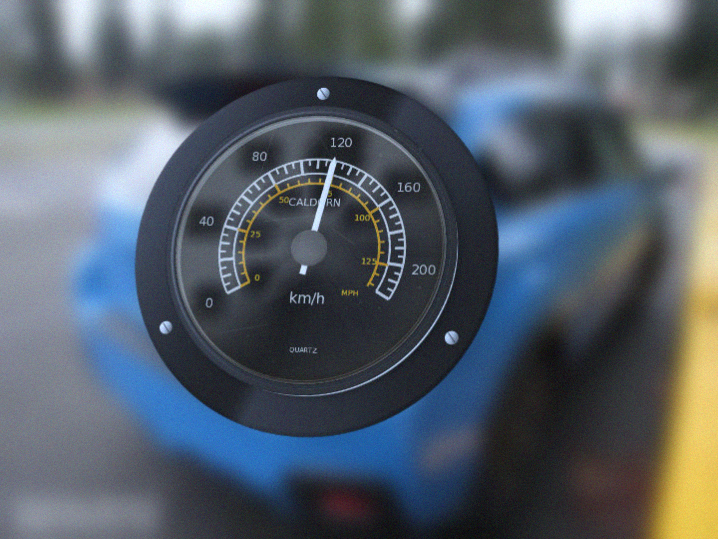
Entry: **120** km/h
